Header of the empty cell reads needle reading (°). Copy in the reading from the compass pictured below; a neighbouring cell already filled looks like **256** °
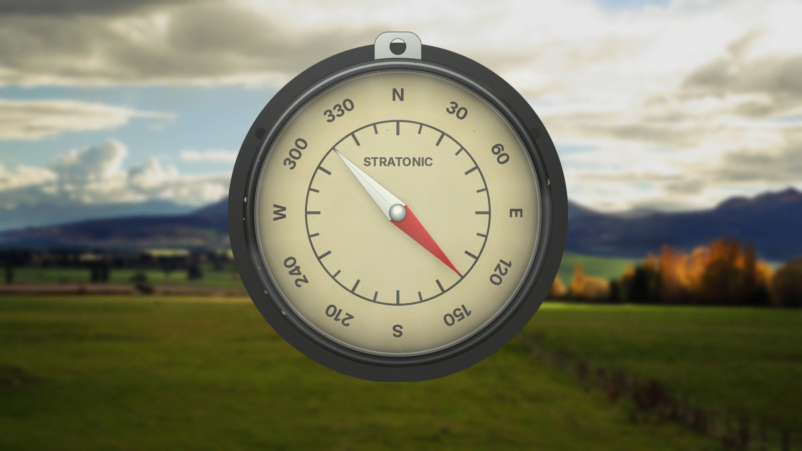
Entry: **135** °
